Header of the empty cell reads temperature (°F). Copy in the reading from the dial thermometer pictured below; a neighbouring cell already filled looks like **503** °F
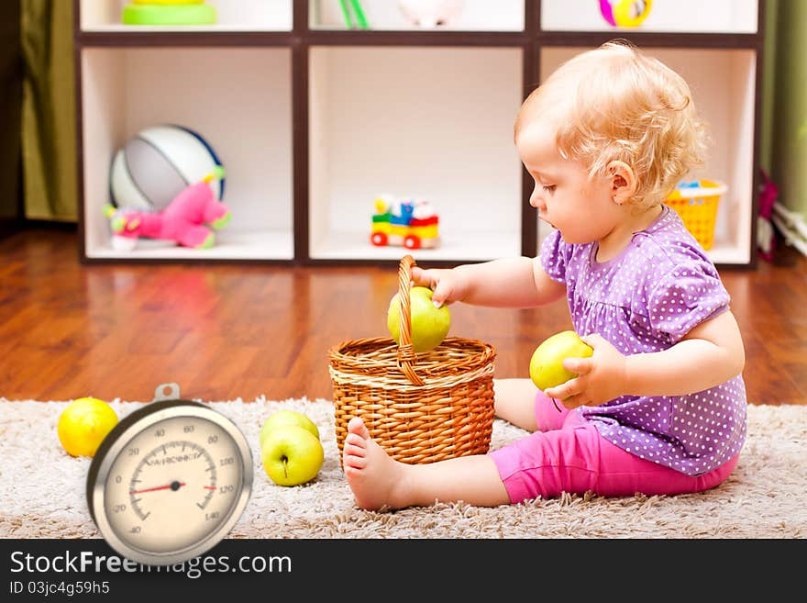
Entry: **-10** °F
